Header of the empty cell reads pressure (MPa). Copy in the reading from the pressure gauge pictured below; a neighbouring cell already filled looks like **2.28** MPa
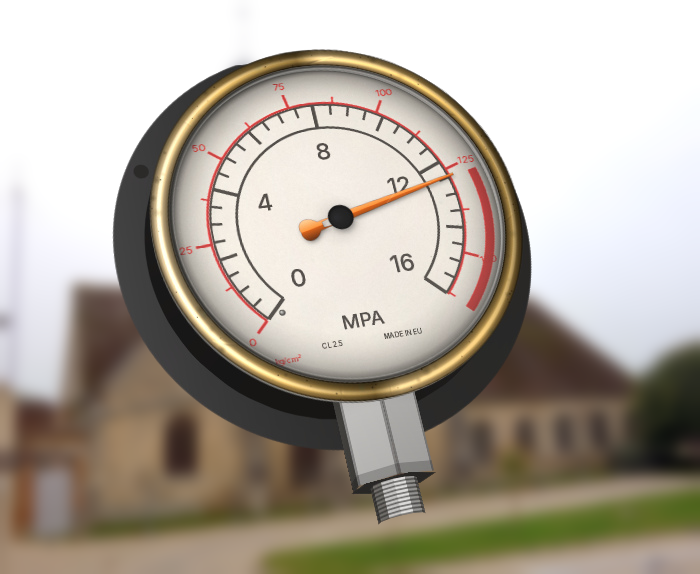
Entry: **12.5** MPa
